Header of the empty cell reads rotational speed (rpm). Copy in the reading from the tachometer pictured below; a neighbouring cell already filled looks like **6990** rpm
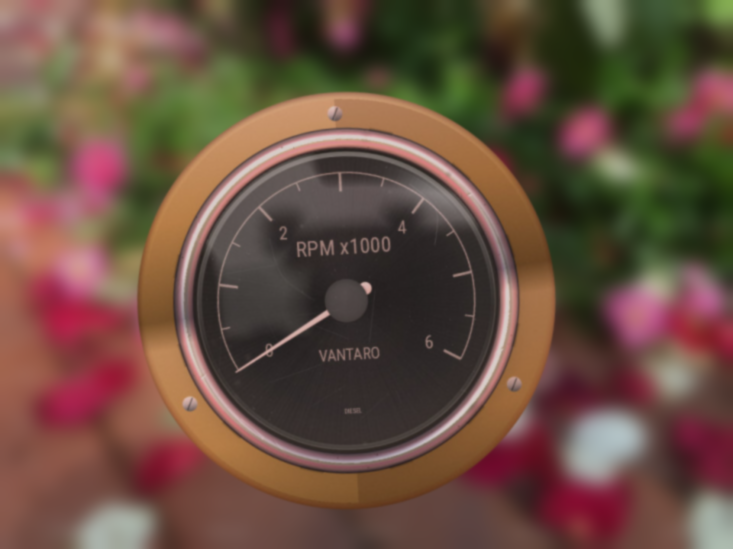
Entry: **0** rpm
